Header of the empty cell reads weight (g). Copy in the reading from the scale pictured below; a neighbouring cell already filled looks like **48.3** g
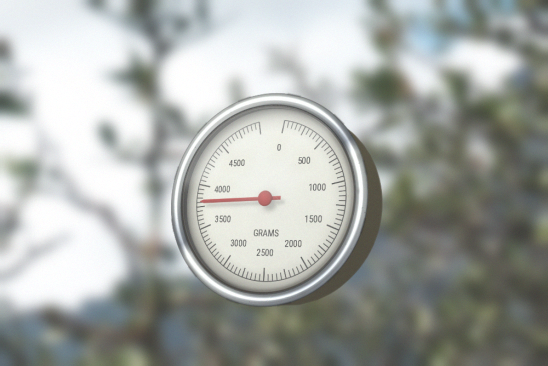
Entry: **3800** g
